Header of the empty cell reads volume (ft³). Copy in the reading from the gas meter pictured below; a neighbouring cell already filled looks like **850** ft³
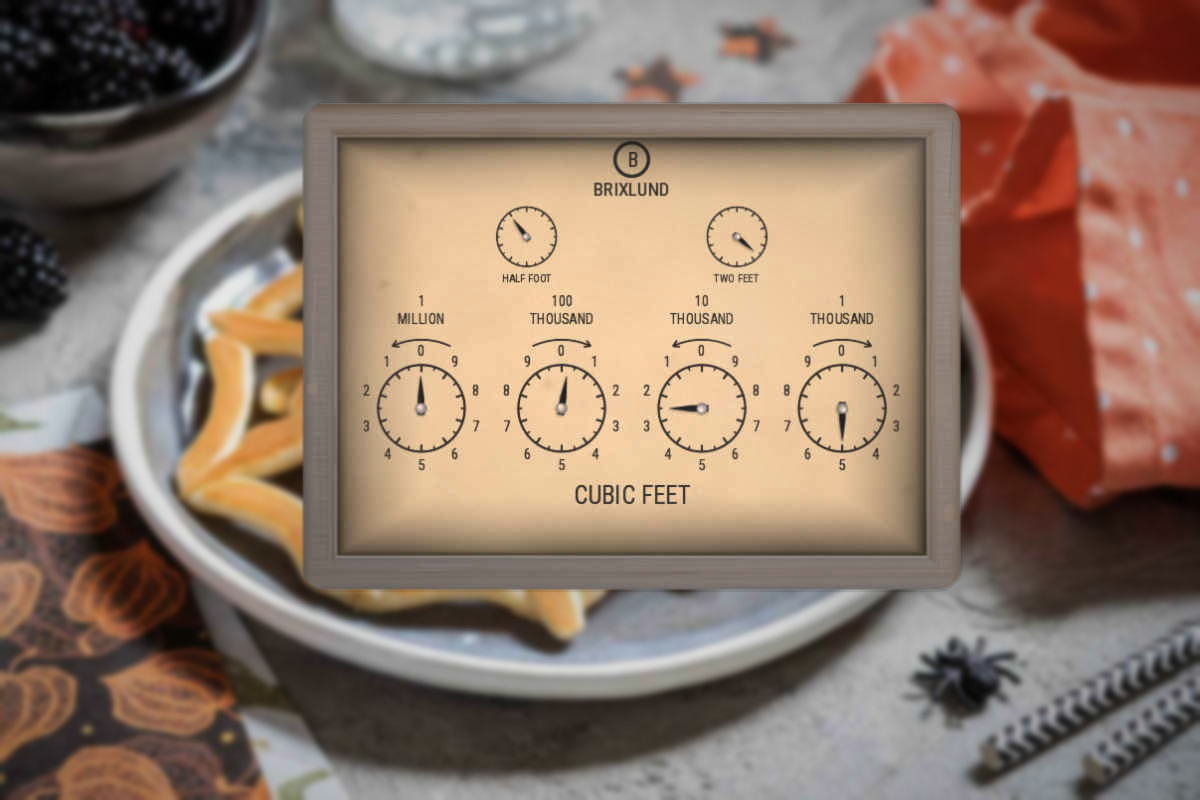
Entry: **2500** ft³
